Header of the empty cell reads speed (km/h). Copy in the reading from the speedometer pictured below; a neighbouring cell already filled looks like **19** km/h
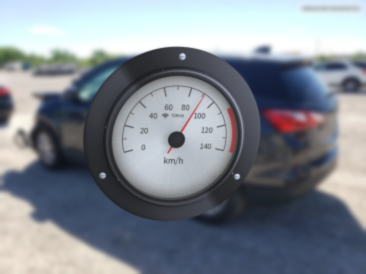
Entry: **90** km/h
